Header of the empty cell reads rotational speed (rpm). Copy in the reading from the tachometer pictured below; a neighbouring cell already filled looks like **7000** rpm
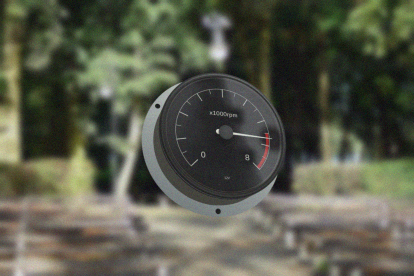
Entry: **6750** rpm
